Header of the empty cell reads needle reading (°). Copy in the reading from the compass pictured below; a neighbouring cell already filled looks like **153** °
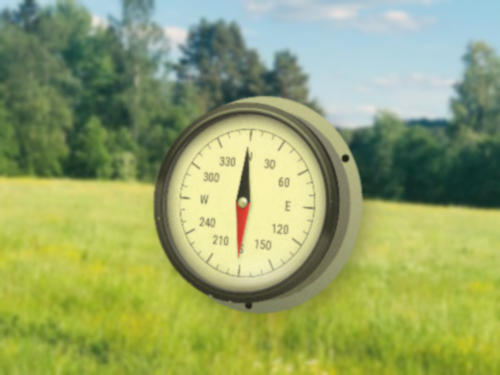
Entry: **180** °
